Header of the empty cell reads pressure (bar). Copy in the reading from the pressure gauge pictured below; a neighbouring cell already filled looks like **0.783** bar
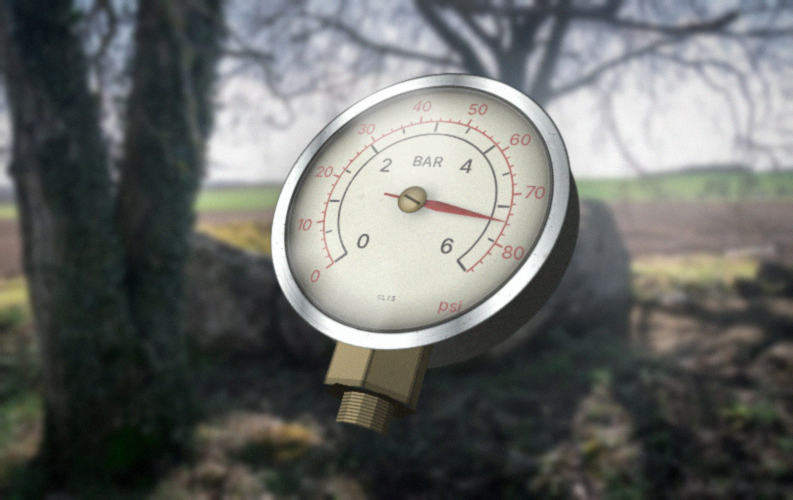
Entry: **5.25** bar
